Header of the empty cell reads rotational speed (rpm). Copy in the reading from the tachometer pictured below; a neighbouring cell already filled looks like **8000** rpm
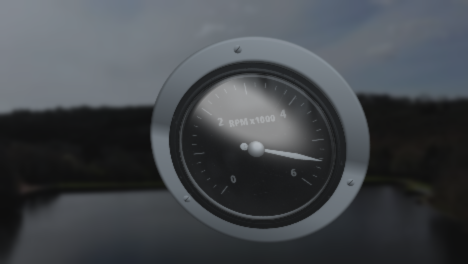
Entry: **5400** rpm
